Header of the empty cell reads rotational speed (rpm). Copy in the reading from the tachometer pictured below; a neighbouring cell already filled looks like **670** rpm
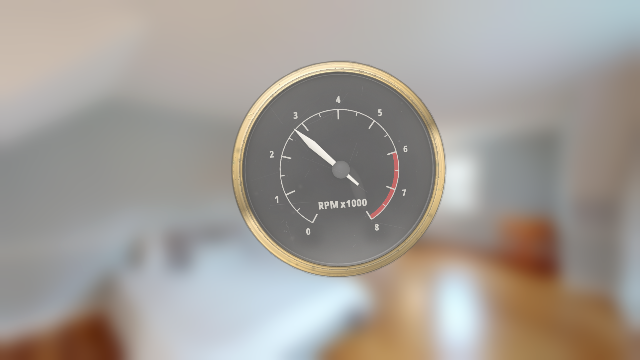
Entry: **2750** rpm
